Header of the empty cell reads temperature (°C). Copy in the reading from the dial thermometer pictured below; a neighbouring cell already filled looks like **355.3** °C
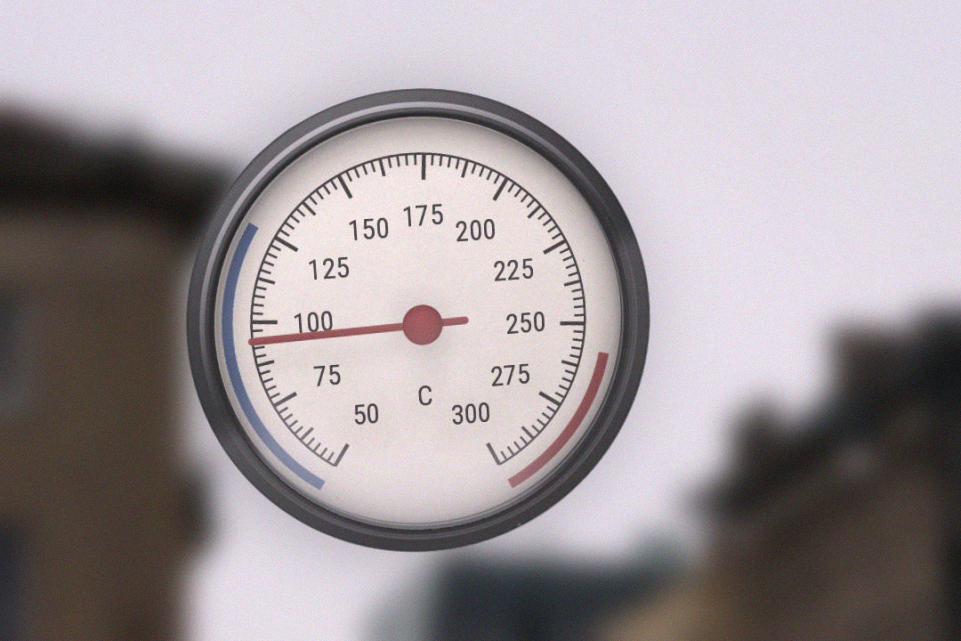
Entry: **95** °C
